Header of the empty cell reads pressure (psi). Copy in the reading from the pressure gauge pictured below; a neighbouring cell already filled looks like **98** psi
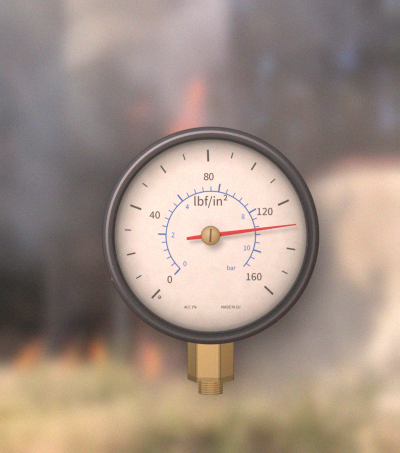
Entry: **130** psi
